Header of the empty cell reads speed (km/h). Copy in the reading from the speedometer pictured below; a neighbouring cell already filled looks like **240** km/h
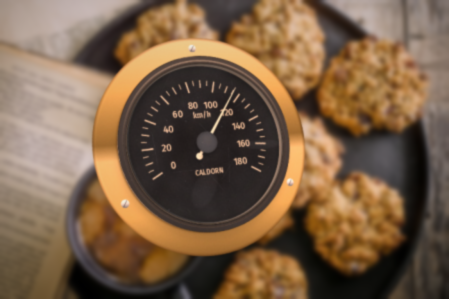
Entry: **115** km/h
